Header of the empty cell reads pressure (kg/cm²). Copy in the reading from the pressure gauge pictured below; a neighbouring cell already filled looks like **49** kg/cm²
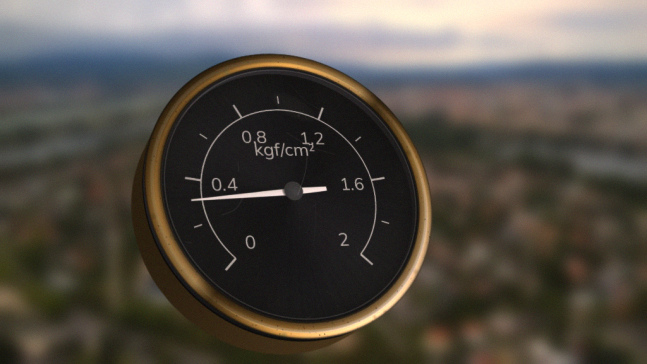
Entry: **0.3** kg/cm²
